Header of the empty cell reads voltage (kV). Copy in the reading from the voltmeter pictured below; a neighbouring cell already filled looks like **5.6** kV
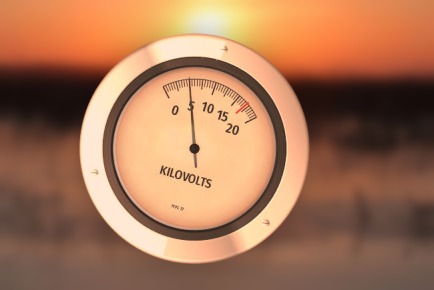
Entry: **5** kV
